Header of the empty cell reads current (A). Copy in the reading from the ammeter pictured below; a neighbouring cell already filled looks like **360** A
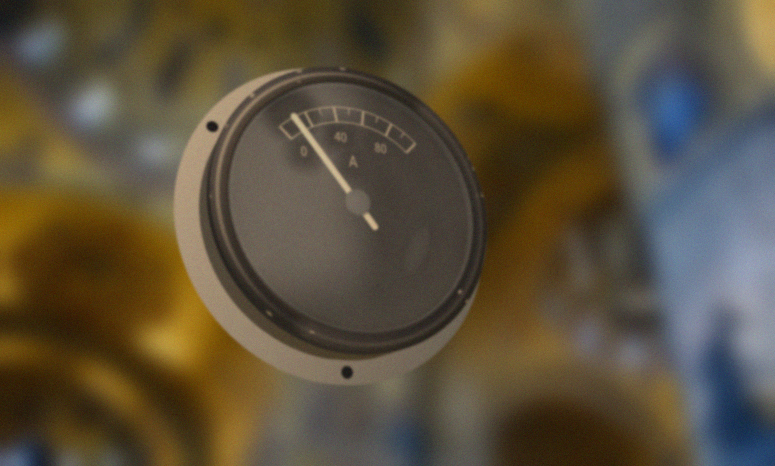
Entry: **10** A
